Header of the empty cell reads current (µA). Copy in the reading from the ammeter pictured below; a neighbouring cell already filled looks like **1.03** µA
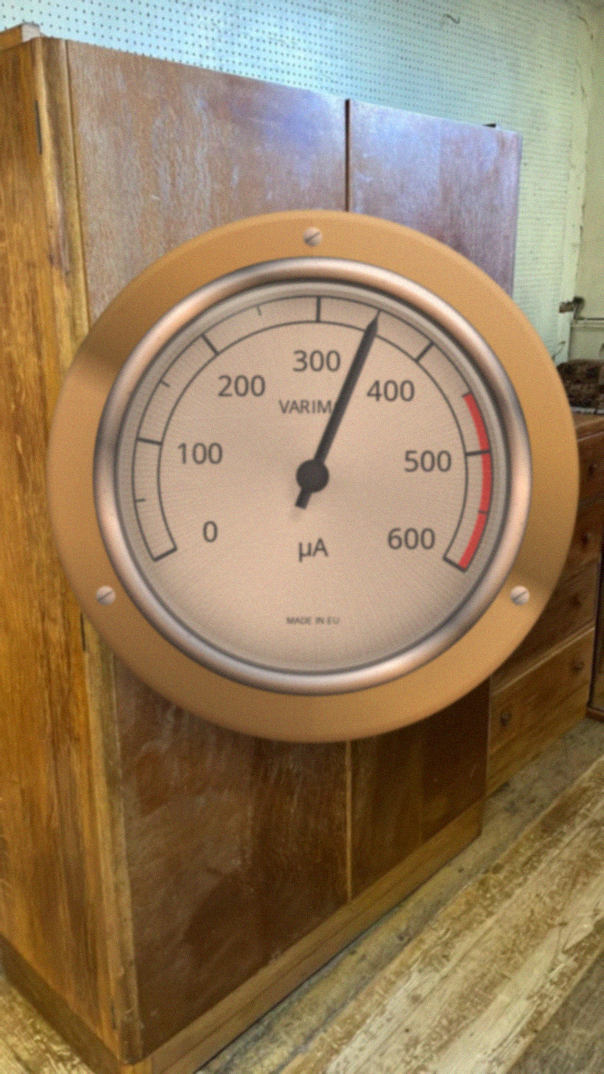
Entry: **350** µA
